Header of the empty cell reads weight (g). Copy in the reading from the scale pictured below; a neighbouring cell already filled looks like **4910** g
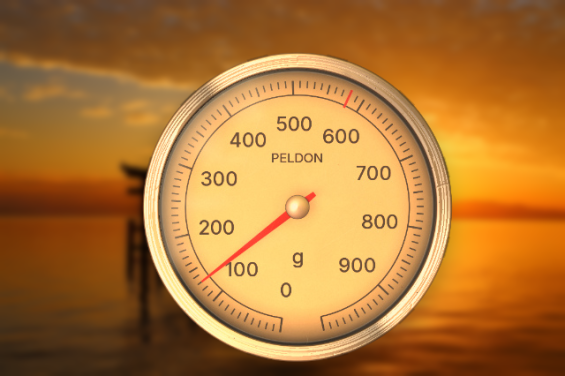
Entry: **130** g
